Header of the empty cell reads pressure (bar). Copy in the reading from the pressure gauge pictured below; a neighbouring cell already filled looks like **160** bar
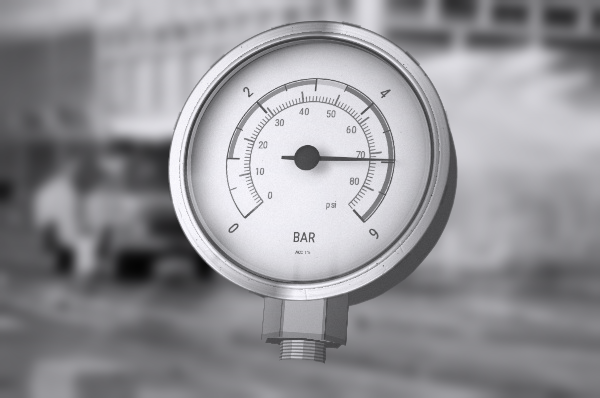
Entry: **5** bar
